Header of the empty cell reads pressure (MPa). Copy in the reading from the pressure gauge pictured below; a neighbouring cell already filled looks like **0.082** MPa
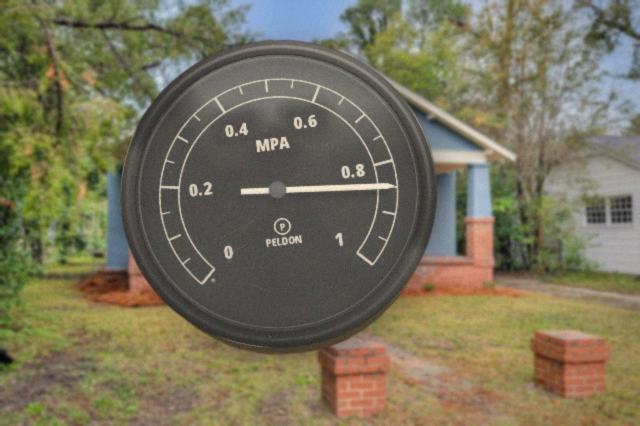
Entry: **0.85** MPa
